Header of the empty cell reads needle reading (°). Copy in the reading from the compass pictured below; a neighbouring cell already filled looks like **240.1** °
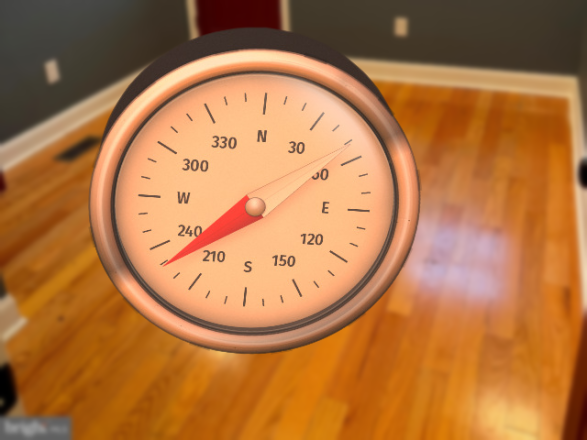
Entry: **230** °
